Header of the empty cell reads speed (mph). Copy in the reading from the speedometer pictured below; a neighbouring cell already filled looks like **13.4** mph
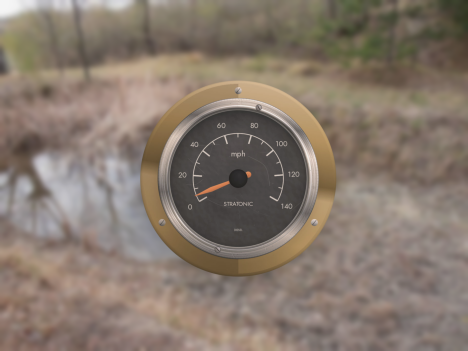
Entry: **5** mph
